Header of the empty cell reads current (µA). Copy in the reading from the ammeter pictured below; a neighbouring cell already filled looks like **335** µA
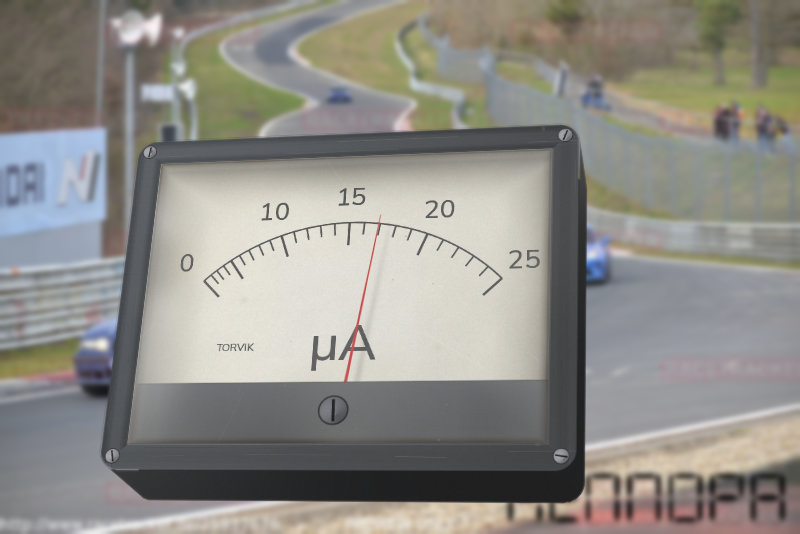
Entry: **17** µA
